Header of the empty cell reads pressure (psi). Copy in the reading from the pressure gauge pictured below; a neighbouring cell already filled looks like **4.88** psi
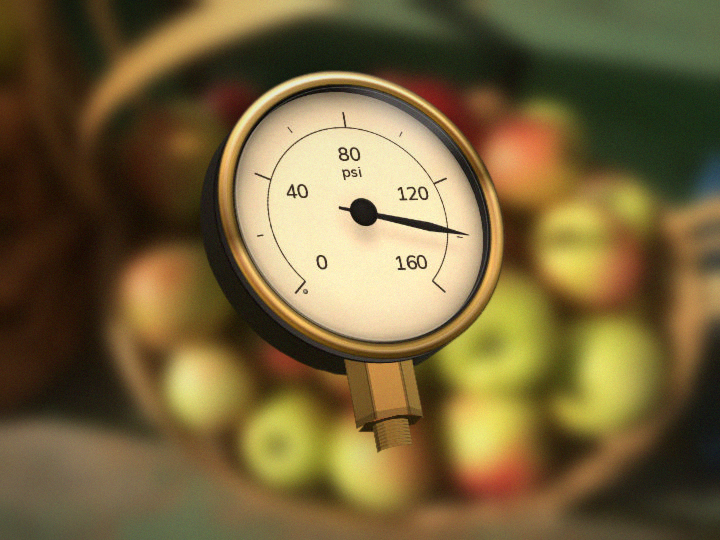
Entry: **140** psi
